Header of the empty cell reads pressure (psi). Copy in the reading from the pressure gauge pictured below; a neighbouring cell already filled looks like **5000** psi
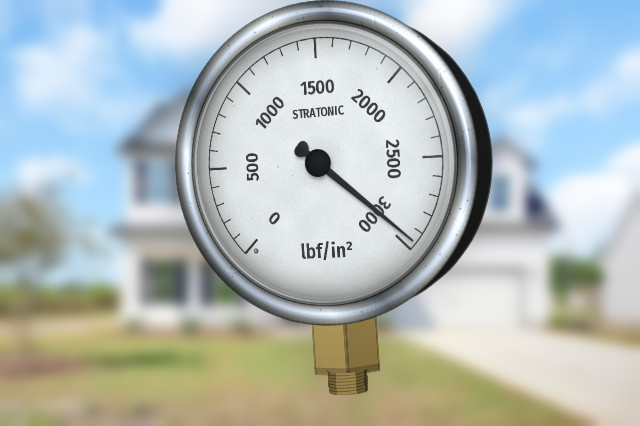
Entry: **2950** psi
